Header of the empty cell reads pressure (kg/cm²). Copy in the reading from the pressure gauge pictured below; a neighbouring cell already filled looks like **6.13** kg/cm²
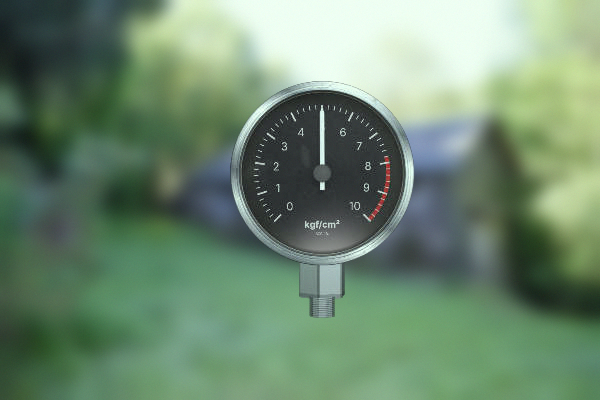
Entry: **5** kg/cm²
